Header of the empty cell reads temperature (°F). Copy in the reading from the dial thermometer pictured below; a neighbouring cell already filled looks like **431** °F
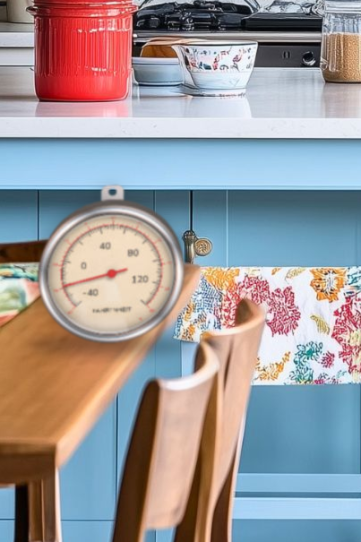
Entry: **-20** °F
